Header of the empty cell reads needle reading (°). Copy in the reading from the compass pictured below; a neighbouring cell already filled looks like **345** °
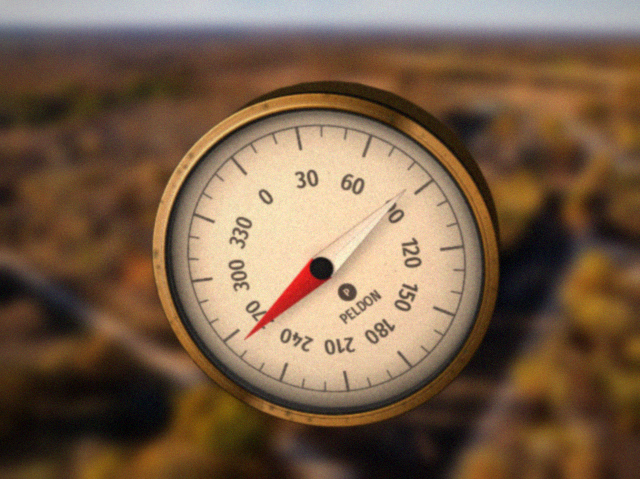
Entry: **265** °
